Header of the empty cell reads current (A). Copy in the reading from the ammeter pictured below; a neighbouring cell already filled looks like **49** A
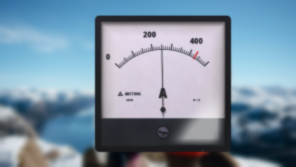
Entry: **250** A
